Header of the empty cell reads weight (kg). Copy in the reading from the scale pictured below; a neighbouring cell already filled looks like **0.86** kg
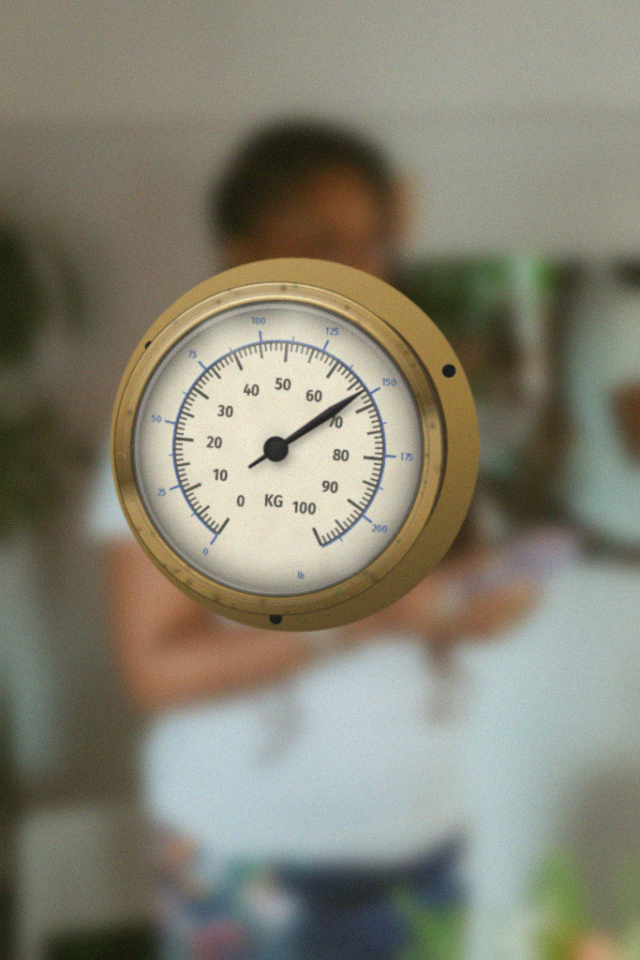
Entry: **67** kg
